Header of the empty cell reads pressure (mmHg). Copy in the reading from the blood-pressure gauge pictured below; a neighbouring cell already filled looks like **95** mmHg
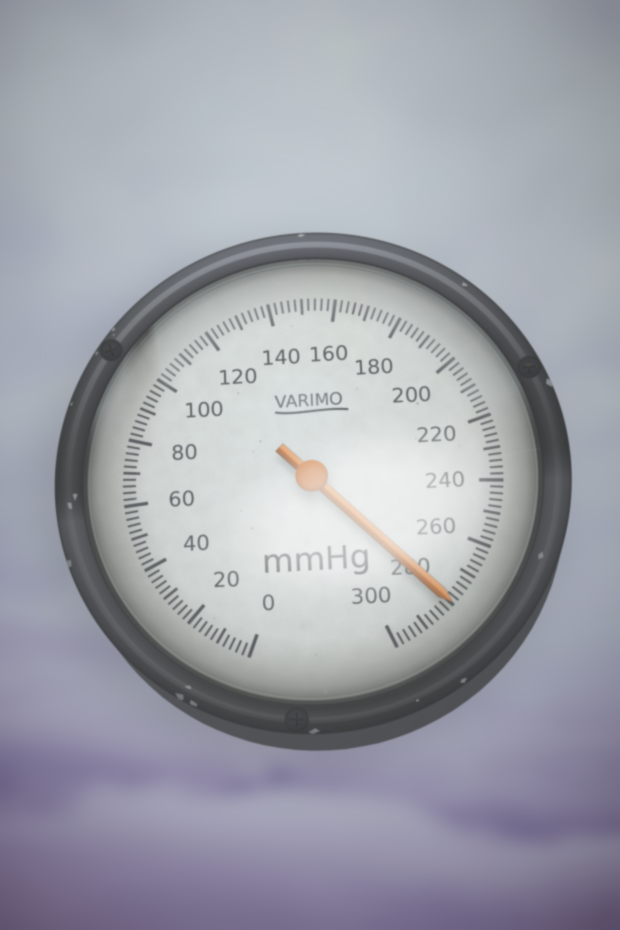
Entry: **280** mmHg
